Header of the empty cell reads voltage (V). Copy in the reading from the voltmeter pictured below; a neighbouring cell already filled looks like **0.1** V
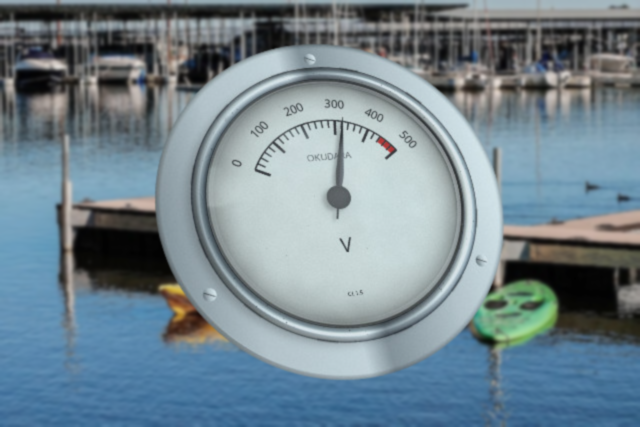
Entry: **320** V
